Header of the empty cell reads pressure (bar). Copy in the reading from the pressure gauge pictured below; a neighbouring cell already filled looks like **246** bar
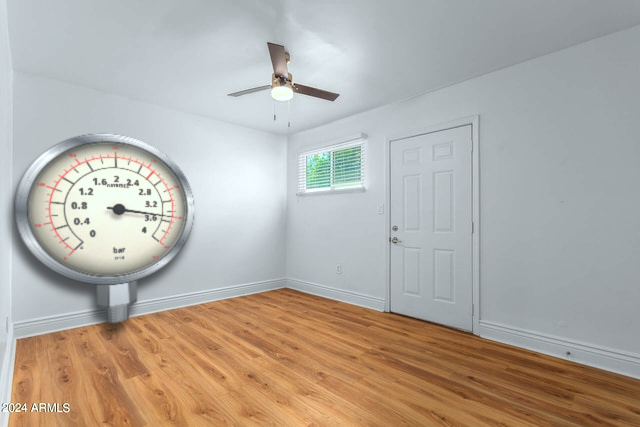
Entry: **3.5** bar
